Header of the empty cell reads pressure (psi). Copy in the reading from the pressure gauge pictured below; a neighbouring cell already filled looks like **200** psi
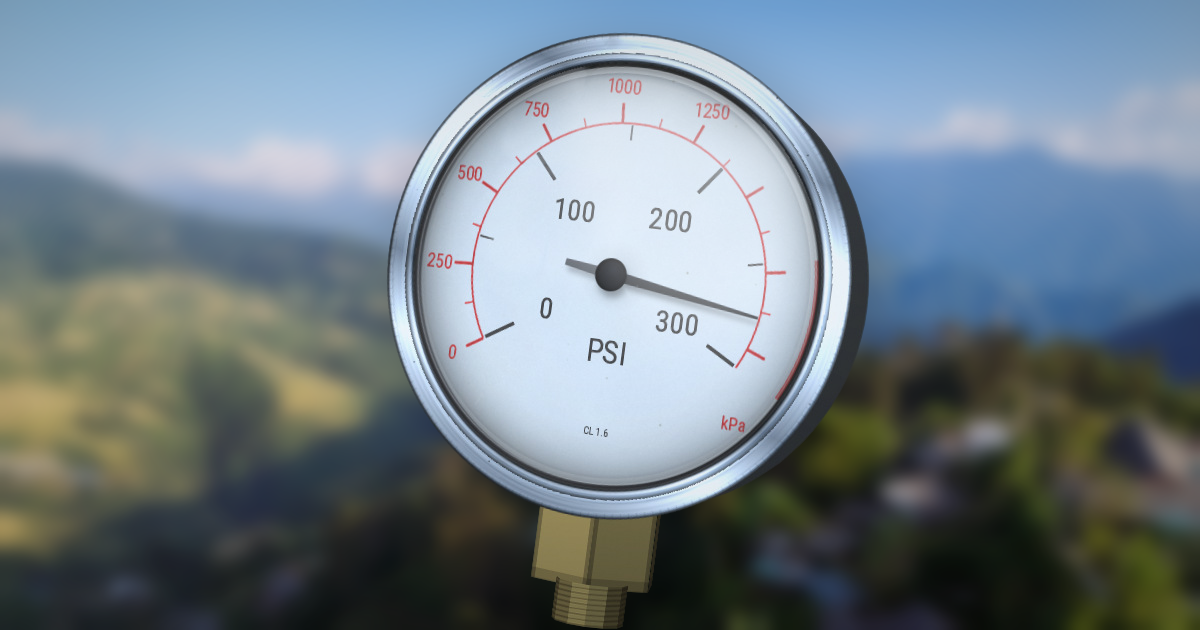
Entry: **275** psi
